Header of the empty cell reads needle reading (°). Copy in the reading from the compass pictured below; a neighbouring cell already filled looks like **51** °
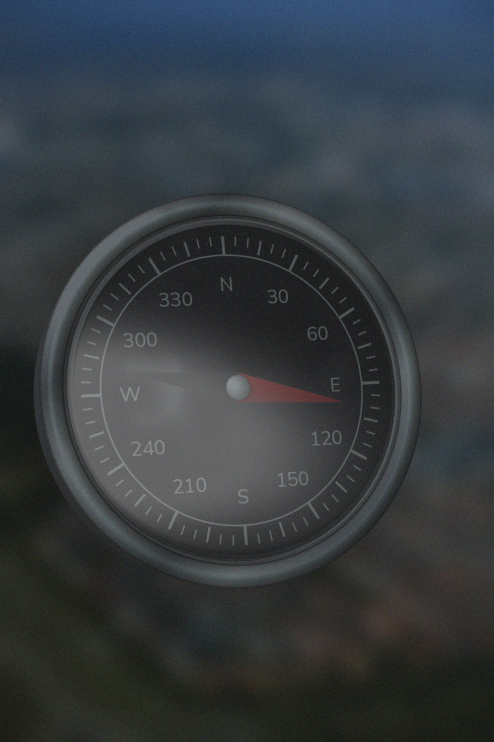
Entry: **100** °
